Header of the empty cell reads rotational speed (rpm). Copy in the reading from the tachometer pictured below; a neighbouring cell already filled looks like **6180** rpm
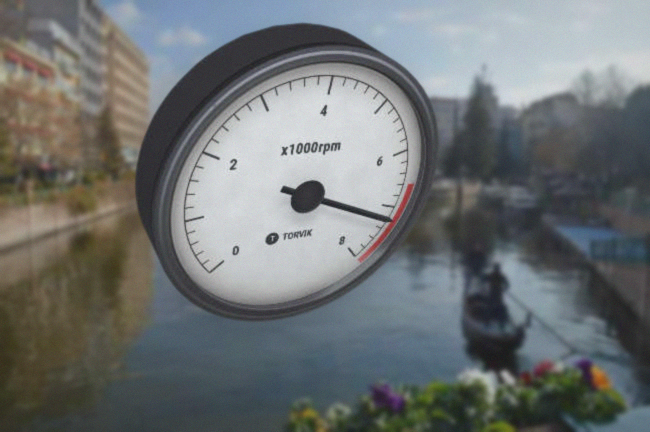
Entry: **7200** rpm
